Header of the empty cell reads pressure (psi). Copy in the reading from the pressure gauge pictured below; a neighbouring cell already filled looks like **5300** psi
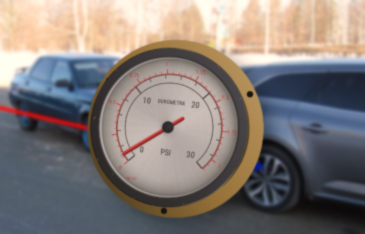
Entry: **1** psi
